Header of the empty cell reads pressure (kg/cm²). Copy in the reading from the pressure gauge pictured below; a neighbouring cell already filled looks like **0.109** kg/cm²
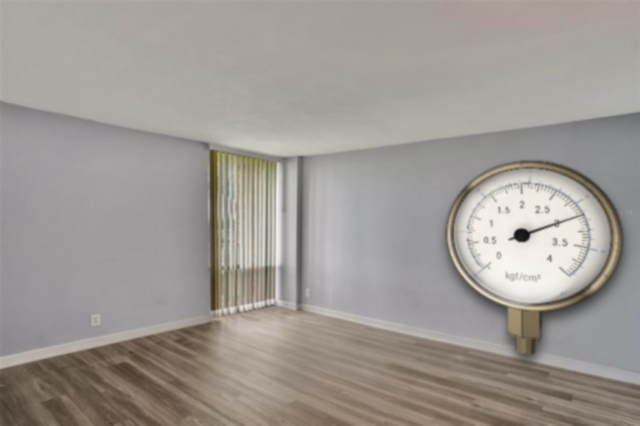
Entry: **3** kg/cm²
